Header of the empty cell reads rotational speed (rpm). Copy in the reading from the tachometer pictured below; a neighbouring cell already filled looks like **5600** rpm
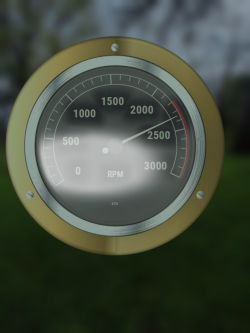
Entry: **2350** rpm
